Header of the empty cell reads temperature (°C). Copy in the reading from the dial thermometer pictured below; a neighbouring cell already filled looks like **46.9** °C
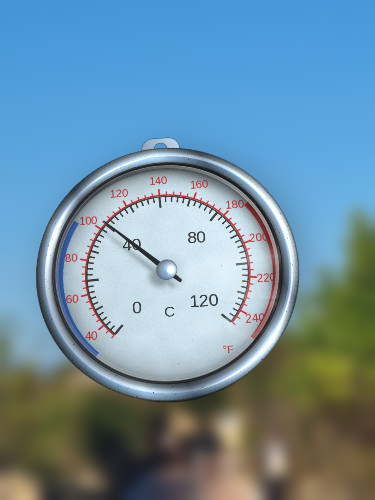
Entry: **40** °C
